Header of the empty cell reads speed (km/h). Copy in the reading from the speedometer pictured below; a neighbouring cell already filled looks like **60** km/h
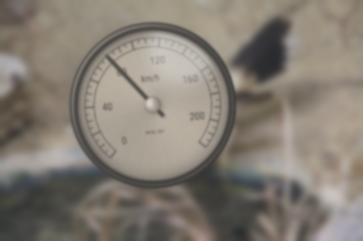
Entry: **80** km/h
